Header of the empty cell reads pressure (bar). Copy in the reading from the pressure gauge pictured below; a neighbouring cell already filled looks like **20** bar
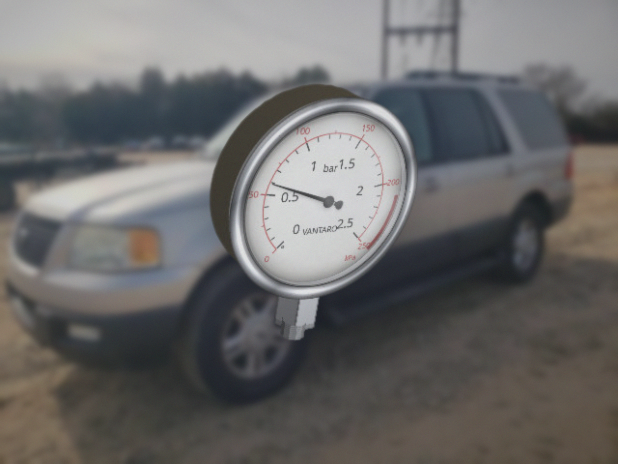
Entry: **0.6** bar
